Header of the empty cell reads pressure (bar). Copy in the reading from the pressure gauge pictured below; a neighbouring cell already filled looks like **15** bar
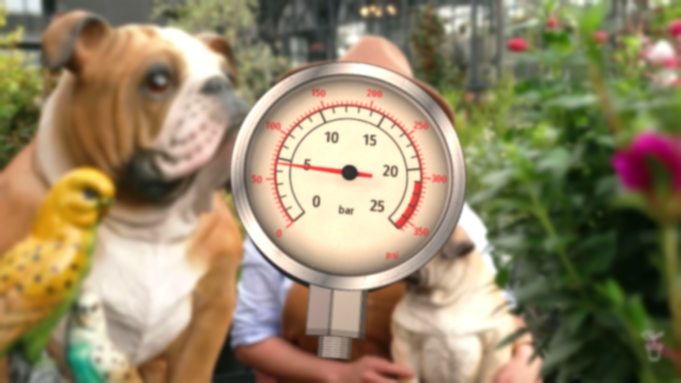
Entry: **4.5** bar
